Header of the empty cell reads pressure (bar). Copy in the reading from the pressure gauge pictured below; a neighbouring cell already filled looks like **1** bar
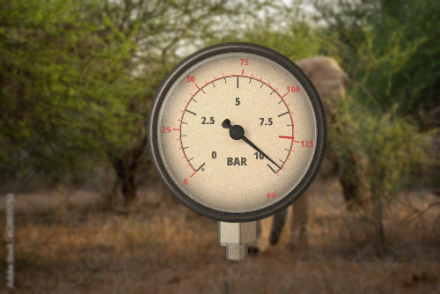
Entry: **9.75** bar
